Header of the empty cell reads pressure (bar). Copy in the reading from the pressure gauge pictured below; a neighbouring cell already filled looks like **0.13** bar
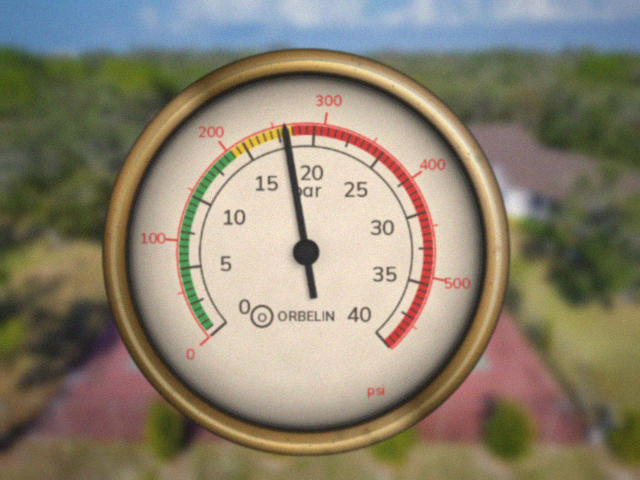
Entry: **18** bar
